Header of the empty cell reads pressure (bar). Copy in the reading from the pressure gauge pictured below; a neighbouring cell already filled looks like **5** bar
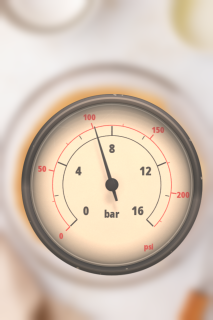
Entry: **7** bar
